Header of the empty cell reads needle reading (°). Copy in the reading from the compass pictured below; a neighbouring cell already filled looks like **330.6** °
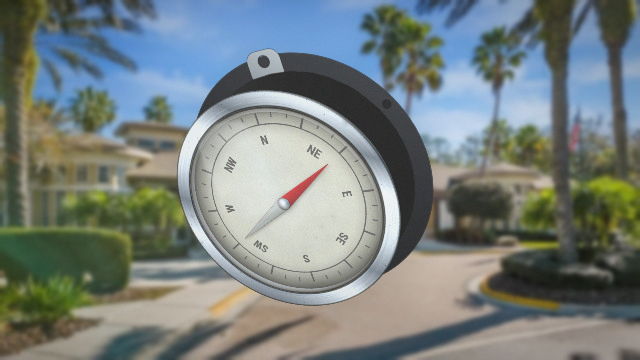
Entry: **60** °
